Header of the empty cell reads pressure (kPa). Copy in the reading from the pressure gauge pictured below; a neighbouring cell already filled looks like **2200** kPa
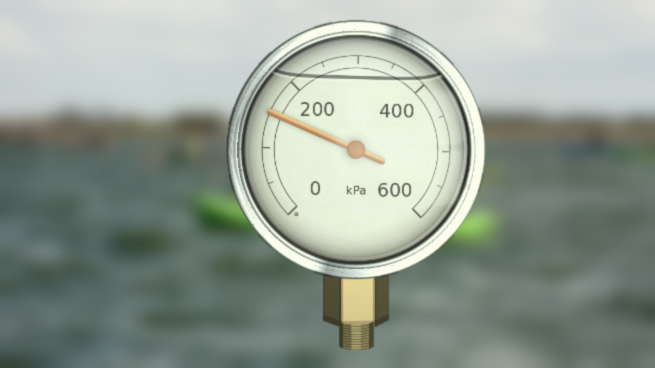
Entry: **150** kPa
